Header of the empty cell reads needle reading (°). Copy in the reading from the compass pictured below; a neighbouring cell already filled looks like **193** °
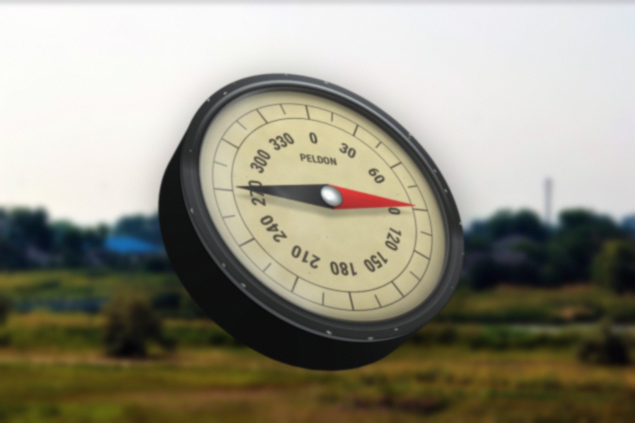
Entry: **90** °
